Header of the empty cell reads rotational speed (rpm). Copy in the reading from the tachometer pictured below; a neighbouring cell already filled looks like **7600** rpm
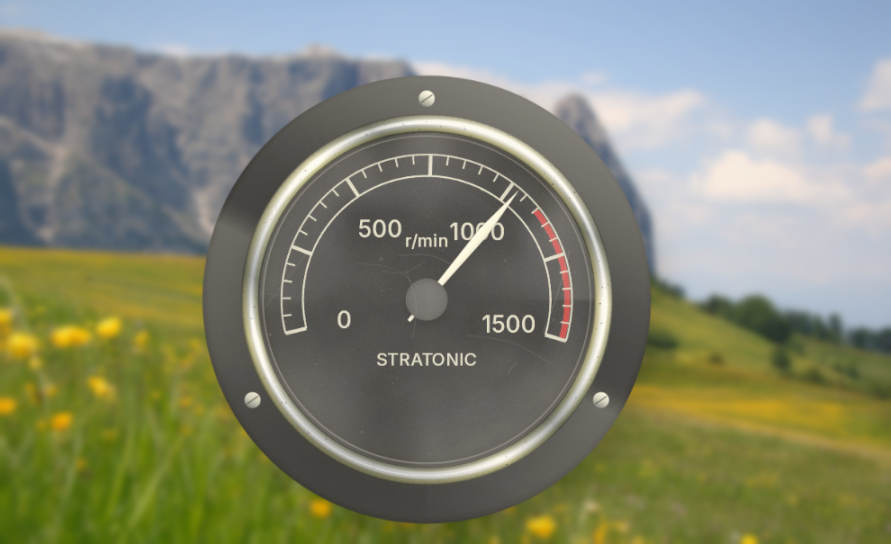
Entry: **1025** rpm
